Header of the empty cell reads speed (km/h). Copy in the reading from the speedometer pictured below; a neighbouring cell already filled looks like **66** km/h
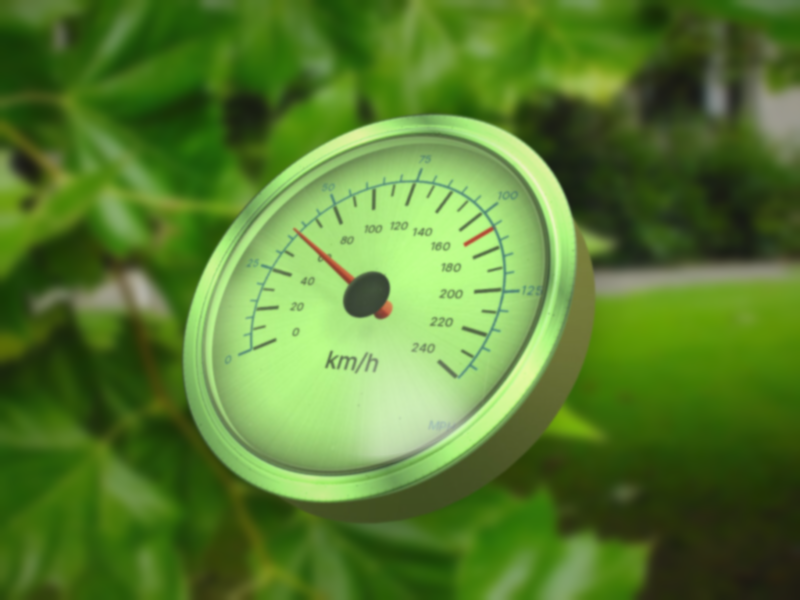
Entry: **60** km/h
